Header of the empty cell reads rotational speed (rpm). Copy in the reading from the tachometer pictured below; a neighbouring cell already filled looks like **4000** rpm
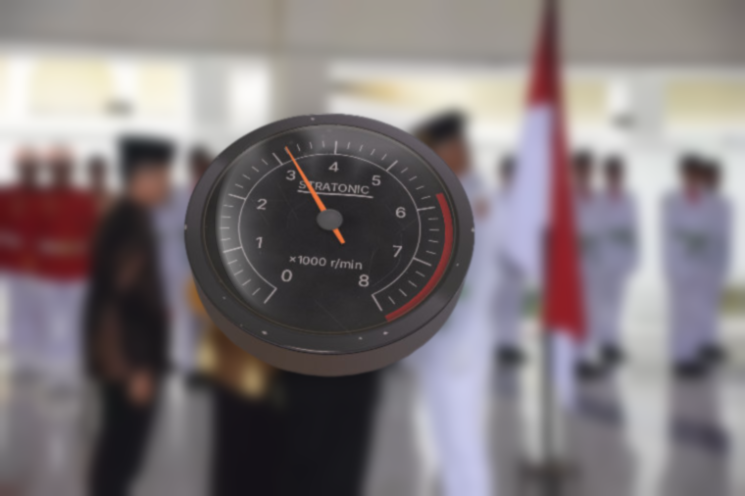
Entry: **3200** rpm
